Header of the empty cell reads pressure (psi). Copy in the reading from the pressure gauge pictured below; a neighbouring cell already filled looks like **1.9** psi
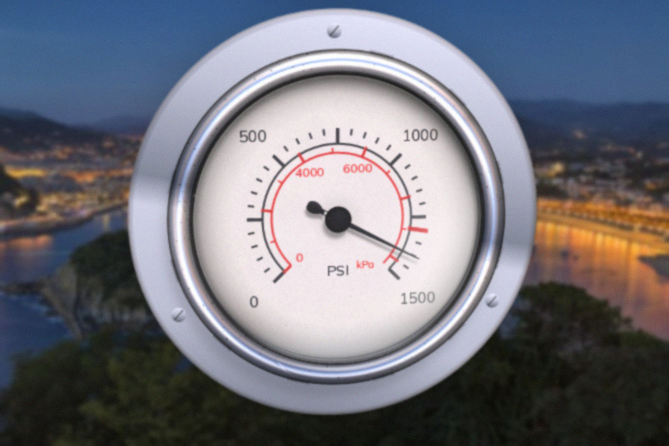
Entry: **1400** psi
